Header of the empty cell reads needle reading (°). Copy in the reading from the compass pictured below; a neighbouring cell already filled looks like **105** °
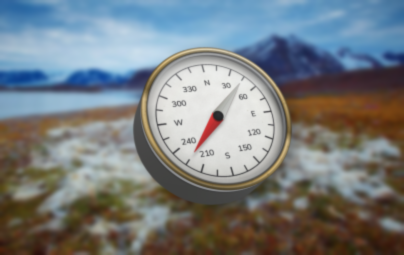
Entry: **225** °
